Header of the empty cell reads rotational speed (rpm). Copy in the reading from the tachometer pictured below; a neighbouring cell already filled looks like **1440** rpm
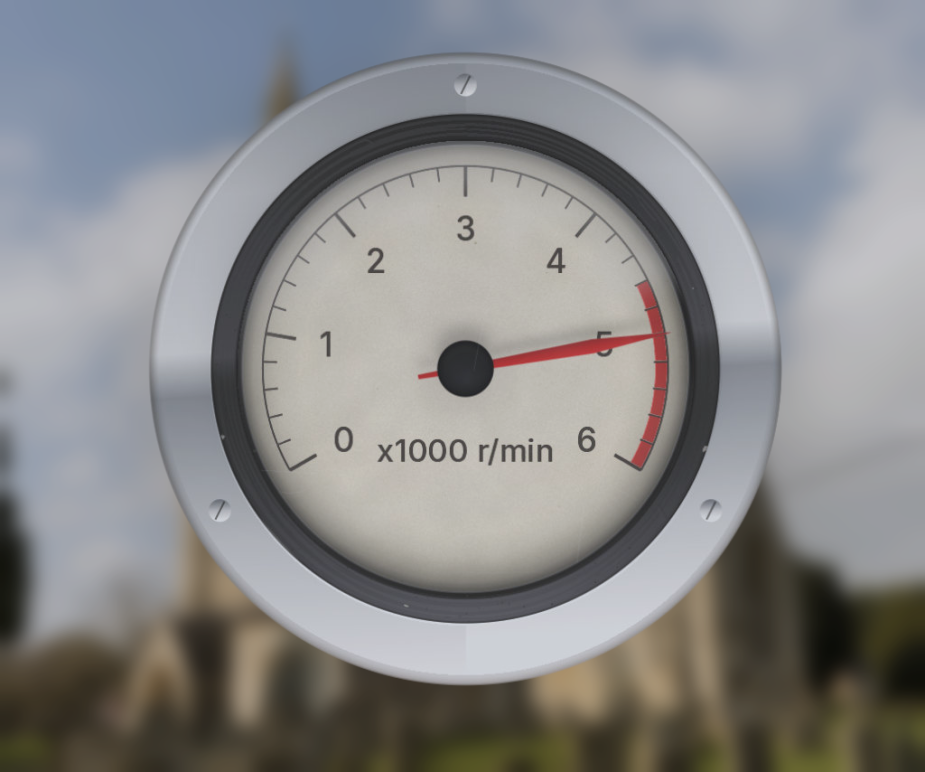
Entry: **5000** rpm
